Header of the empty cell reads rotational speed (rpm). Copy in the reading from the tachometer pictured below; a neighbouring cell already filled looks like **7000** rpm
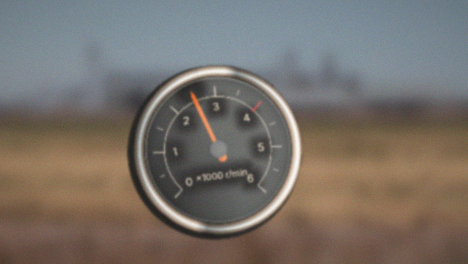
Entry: **2500** rpm
